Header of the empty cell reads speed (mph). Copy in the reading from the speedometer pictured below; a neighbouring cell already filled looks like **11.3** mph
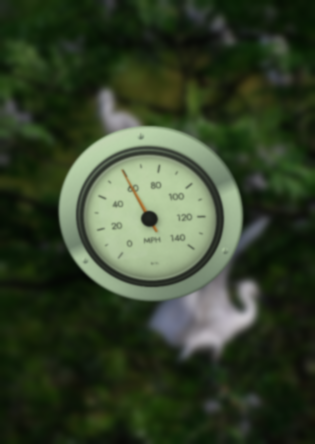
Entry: **60** mph
